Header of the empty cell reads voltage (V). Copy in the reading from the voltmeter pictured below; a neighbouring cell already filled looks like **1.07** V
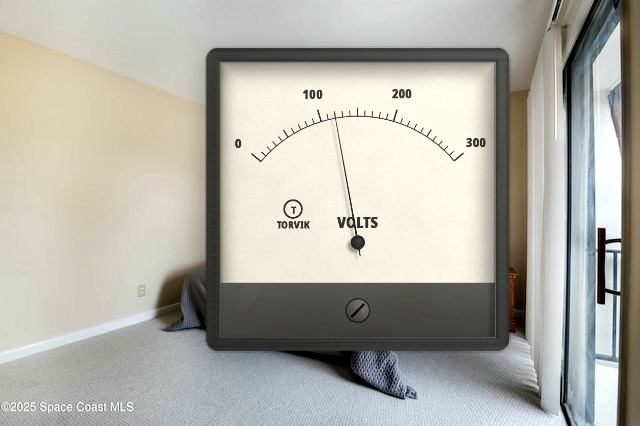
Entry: **120** V
